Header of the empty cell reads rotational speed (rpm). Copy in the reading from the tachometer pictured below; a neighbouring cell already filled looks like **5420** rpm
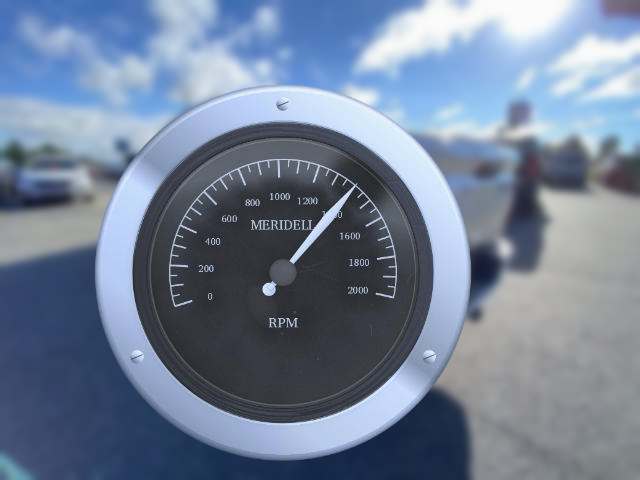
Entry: **1400** rpm
